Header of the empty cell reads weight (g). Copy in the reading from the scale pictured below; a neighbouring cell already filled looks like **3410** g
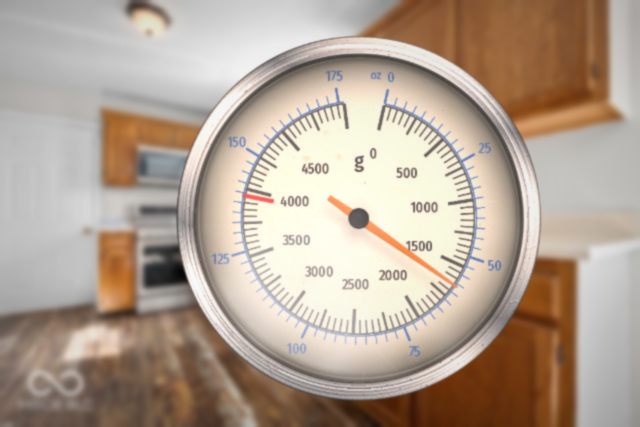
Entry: **1650** g
